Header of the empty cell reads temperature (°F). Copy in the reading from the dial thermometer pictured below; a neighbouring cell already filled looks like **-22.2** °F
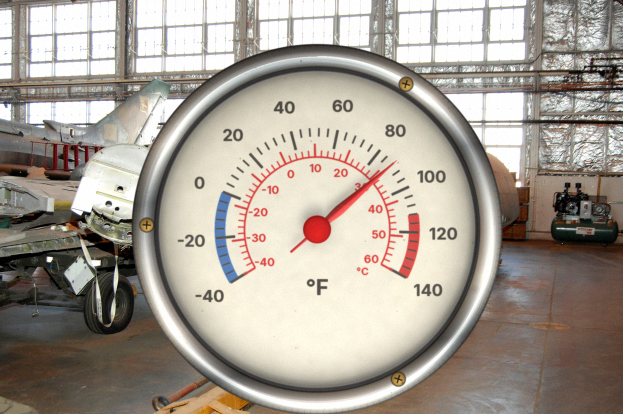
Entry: **88** °F
